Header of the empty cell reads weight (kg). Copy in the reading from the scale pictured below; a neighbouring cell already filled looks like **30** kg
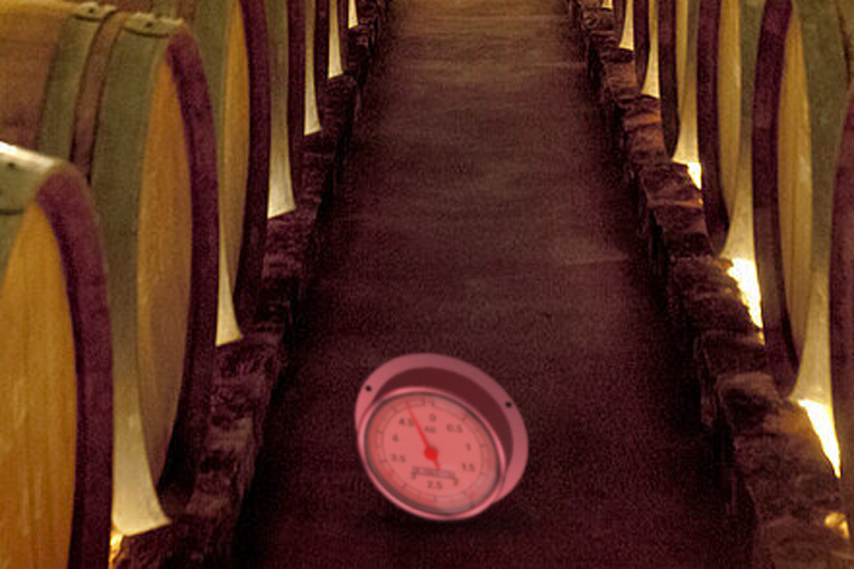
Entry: **4.75** kg
